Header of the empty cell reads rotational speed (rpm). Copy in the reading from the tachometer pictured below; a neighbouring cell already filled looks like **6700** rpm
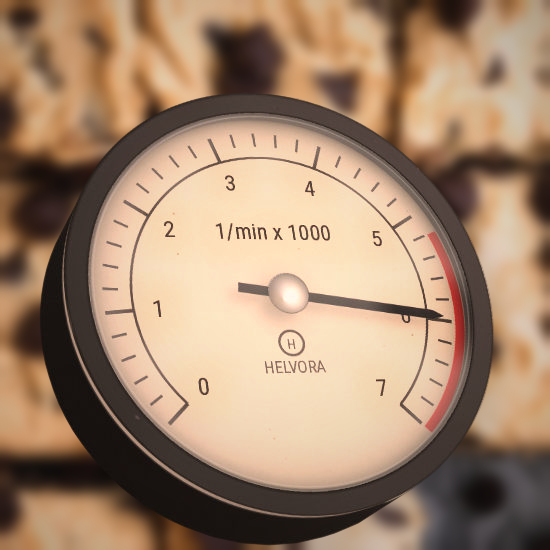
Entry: **6000** rpm
